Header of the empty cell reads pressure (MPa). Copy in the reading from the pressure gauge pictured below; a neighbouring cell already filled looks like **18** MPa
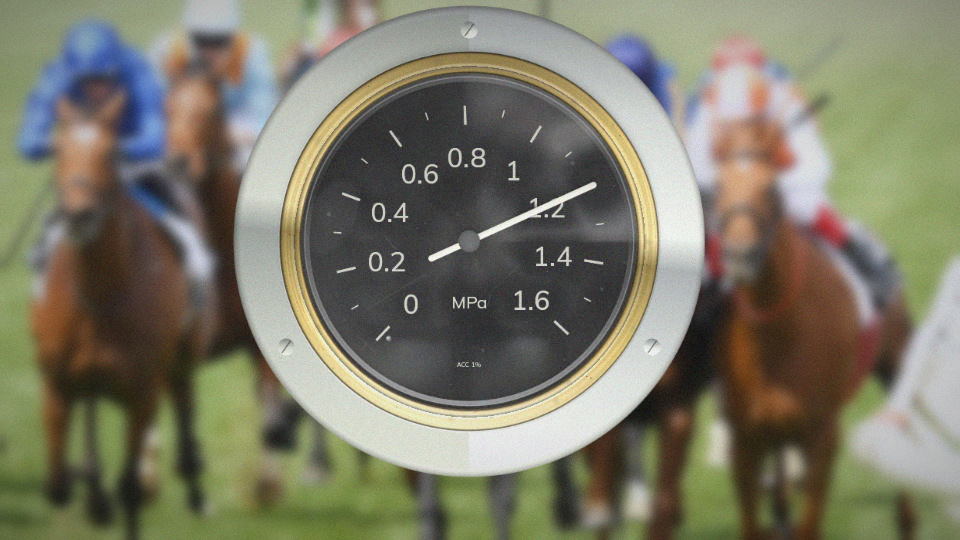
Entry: **1.2** MPa
